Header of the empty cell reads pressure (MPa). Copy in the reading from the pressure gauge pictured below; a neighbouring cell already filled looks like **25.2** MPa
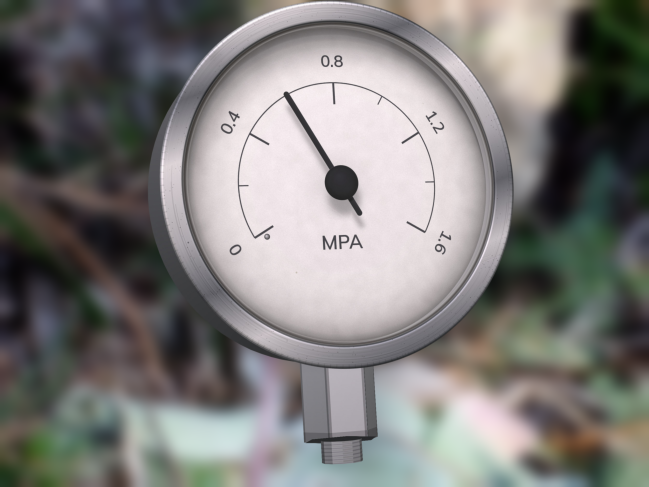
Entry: **0.6** MPa
